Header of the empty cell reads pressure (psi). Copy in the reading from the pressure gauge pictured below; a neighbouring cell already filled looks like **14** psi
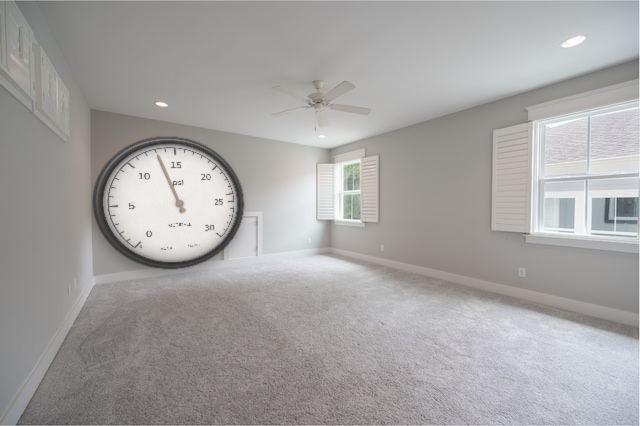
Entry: **13** psi
